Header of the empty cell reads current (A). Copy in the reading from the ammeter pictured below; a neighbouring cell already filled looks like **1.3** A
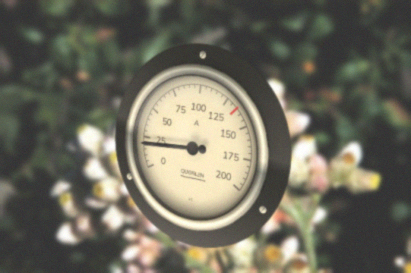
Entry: **20** A
